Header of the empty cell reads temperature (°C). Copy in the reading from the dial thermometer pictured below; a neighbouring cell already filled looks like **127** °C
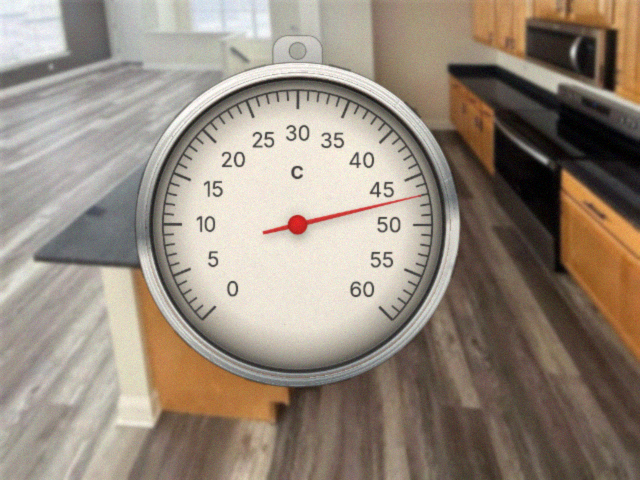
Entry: **47** °C
